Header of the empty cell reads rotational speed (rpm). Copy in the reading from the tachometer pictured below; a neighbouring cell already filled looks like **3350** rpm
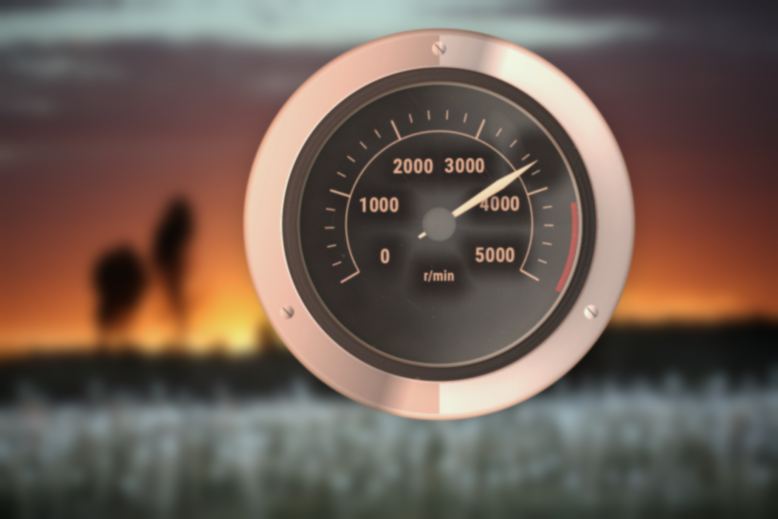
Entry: **3700** rpm
